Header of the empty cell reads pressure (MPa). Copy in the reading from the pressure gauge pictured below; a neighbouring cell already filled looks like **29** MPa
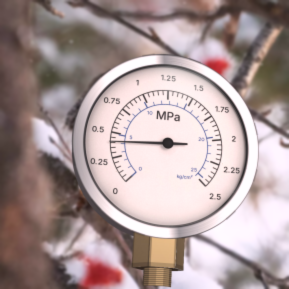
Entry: **0.4** MPa
